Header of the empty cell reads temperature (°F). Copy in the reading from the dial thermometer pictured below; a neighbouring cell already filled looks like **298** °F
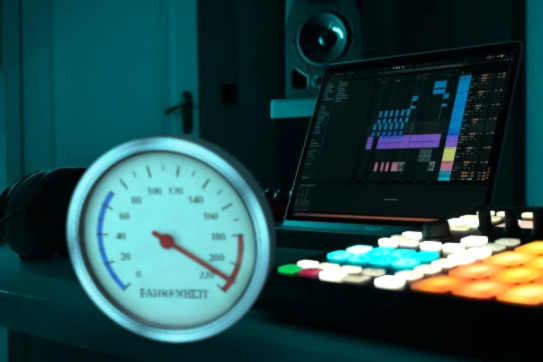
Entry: **210** °F
